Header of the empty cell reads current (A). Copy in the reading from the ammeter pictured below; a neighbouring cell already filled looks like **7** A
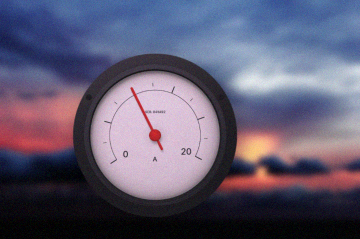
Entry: **8** A
